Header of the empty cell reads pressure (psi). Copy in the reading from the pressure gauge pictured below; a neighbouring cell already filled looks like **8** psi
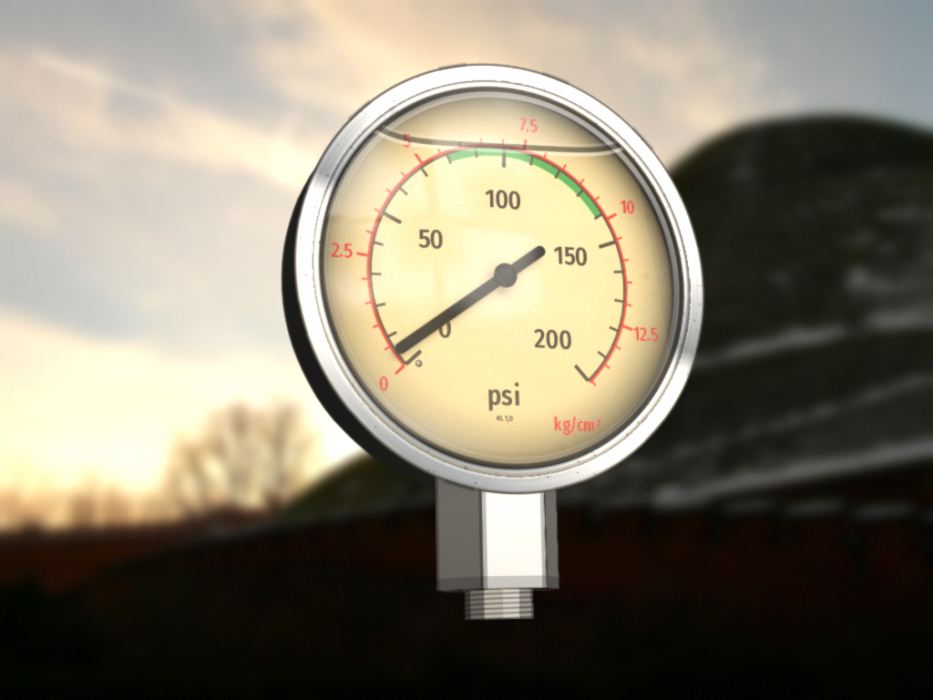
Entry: **5** psi
